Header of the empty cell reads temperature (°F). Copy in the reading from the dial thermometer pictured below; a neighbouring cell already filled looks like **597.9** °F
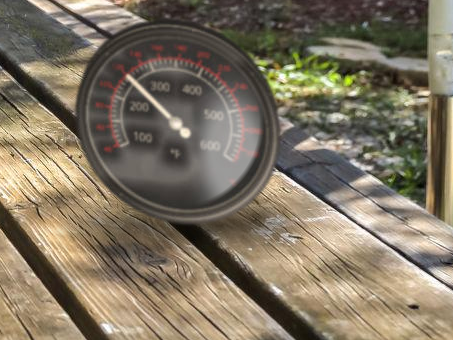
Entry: **250** °F
